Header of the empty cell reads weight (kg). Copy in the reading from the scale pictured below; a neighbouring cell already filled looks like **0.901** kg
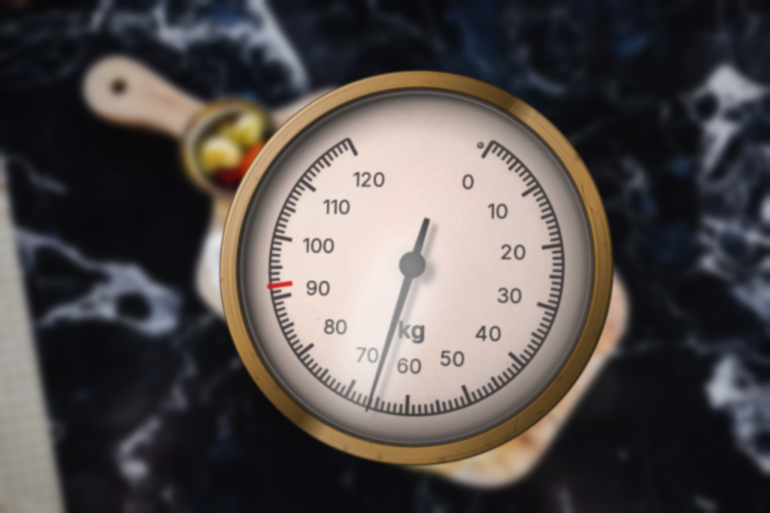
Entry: **66** kg
